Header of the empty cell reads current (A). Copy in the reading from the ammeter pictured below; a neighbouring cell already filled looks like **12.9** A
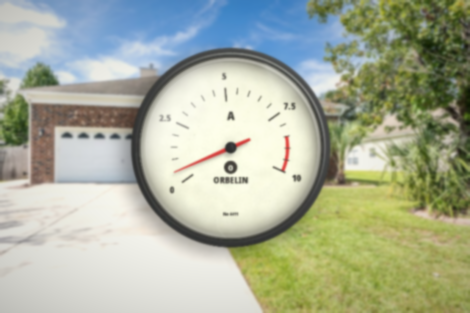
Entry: **0.5** A
